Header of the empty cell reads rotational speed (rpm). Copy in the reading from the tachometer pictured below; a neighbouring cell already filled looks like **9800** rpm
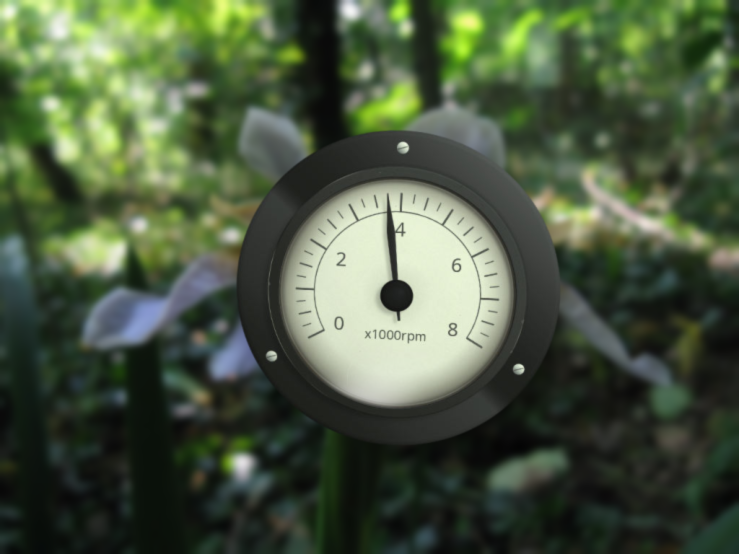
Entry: **3750** rpm
